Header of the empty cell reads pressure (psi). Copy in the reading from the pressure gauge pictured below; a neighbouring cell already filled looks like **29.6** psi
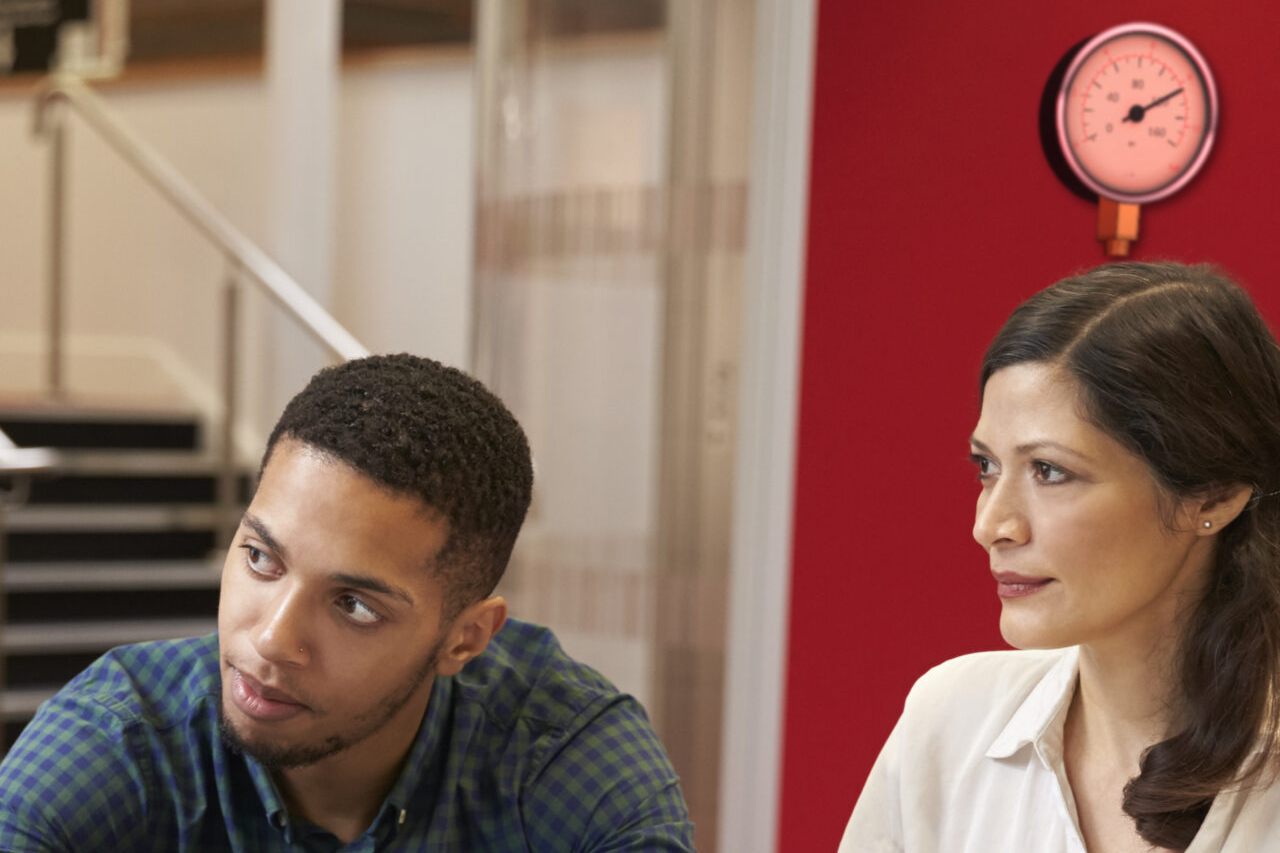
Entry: **120** psi
